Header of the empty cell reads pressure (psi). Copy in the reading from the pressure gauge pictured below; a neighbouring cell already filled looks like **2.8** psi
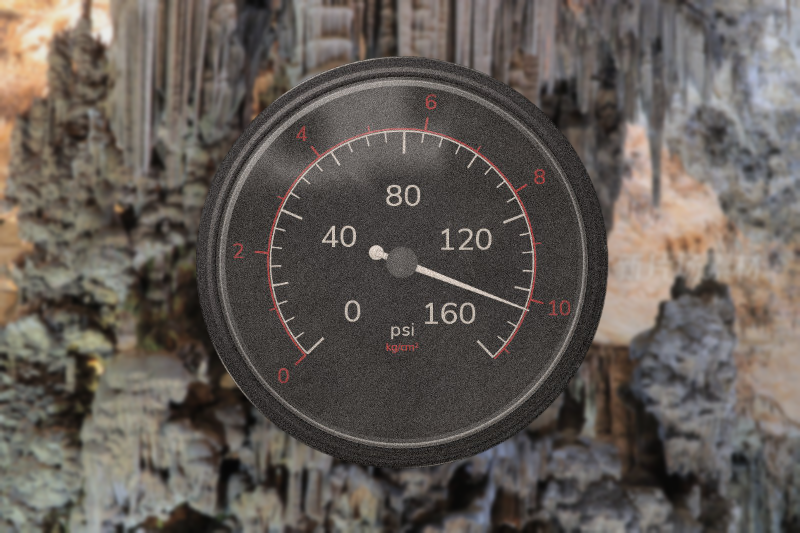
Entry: **145** psi
